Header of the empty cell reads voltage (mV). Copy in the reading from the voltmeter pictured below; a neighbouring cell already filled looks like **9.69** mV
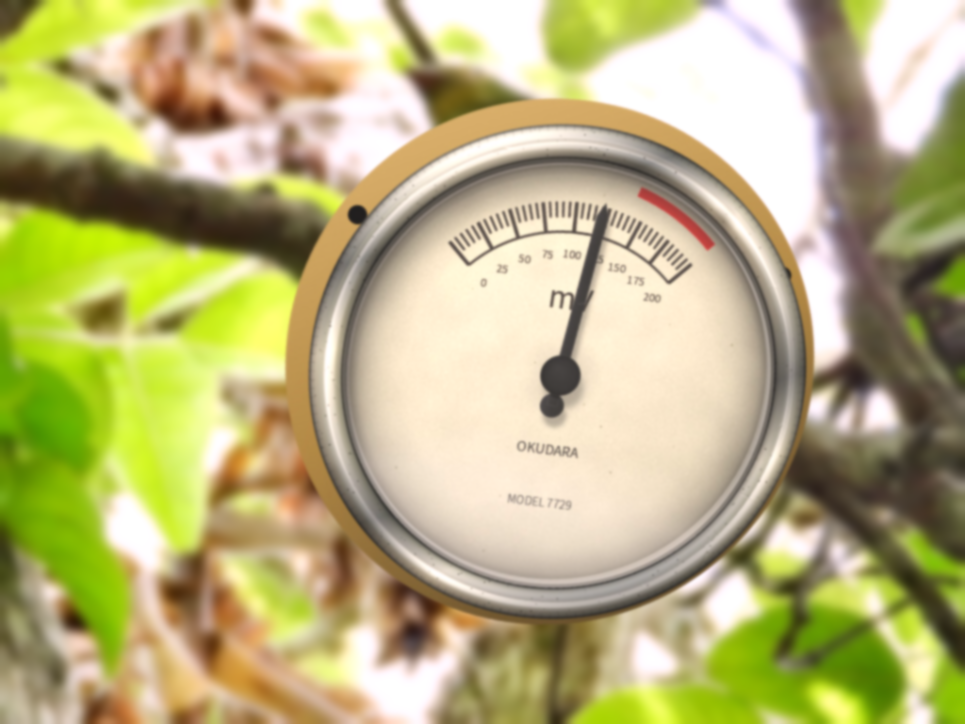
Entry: **120** mV
